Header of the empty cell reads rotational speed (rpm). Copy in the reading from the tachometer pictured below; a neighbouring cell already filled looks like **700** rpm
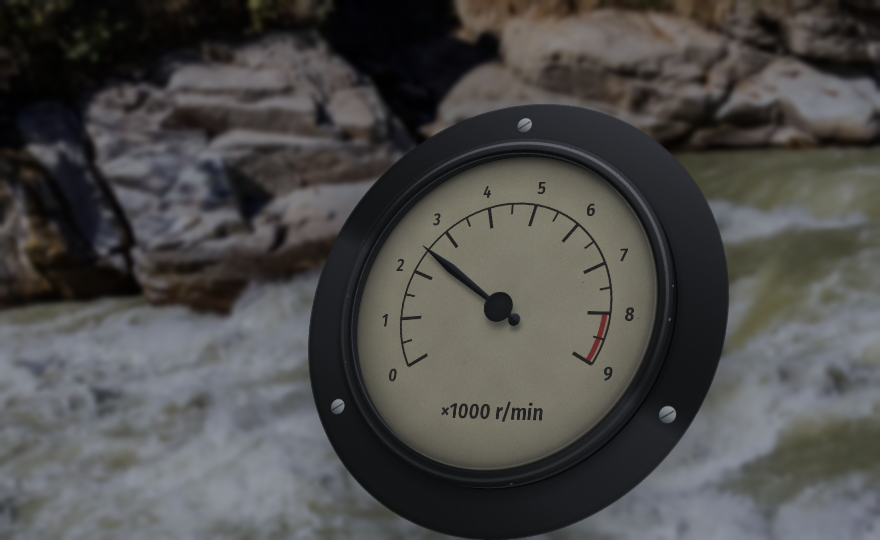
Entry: **2500** rpm
